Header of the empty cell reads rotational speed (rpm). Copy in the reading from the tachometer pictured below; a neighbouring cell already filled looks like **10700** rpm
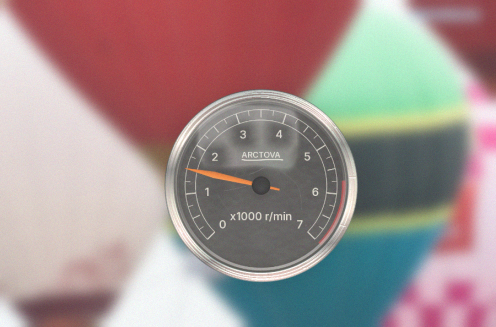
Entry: **1500** rpm
